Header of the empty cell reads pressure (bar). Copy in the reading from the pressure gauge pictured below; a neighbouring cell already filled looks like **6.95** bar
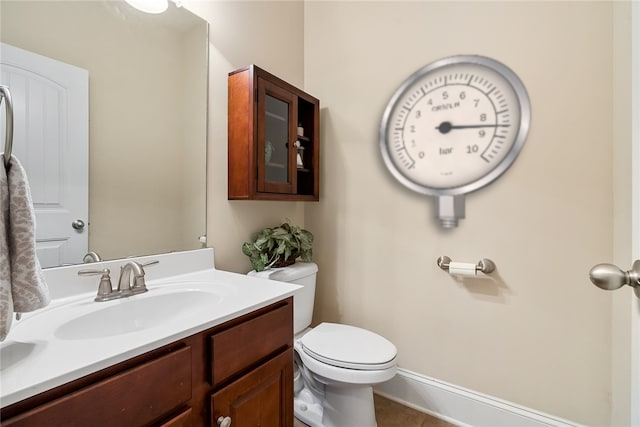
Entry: **8.6** bar
